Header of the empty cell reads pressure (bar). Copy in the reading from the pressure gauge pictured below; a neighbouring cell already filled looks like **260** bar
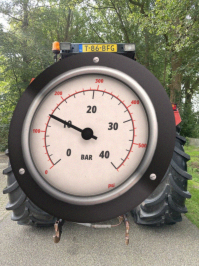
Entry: **10** bar
